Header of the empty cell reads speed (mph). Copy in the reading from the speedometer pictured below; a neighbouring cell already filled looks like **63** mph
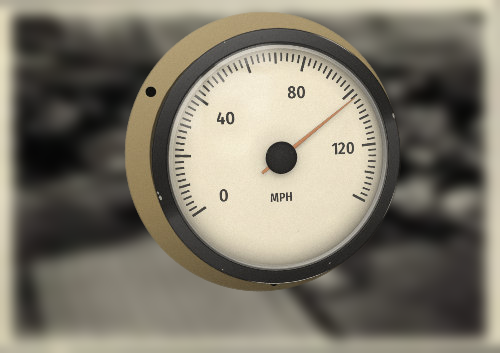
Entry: **102** mph
